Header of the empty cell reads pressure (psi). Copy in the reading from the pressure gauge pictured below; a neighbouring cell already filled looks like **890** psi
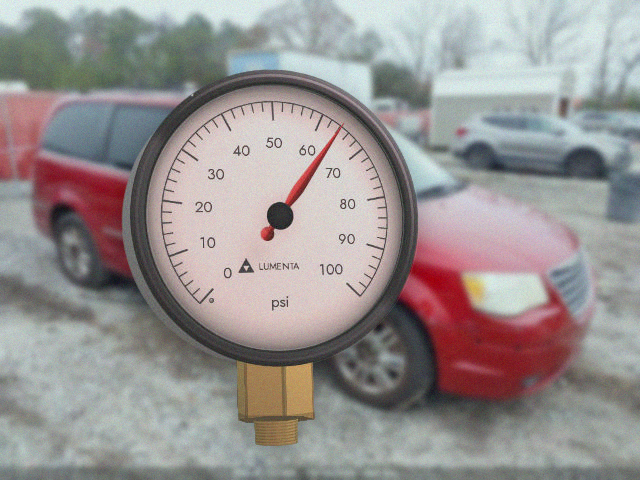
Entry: **64** psi
